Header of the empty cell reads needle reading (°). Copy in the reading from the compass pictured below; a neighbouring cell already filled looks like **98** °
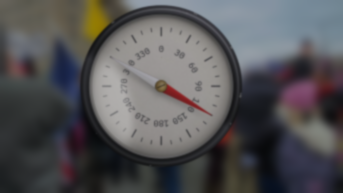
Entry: **120** °
